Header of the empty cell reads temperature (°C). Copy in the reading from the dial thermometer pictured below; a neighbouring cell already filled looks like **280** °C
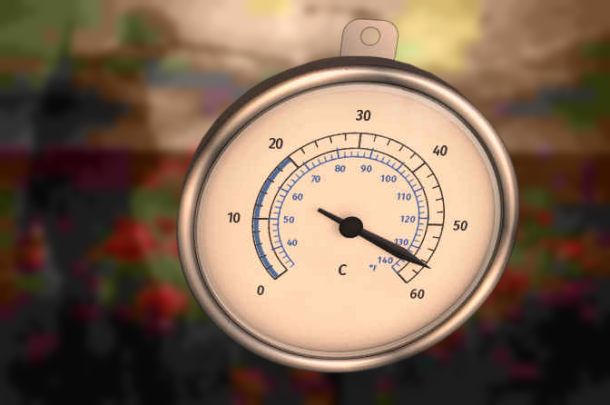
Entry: **56** °C
